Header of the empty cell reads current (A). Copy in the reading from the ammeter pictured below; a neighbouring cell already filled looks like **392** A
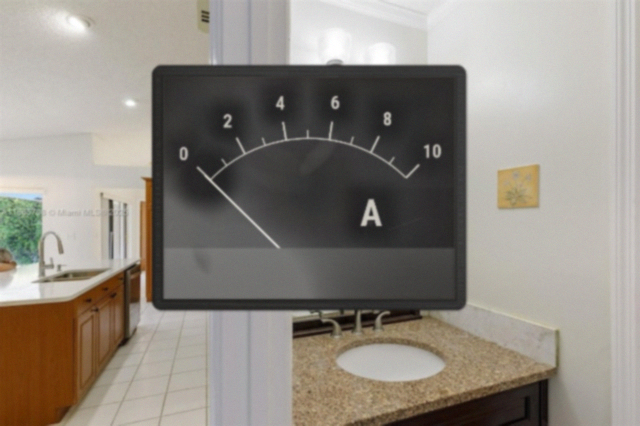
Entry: **0** A
